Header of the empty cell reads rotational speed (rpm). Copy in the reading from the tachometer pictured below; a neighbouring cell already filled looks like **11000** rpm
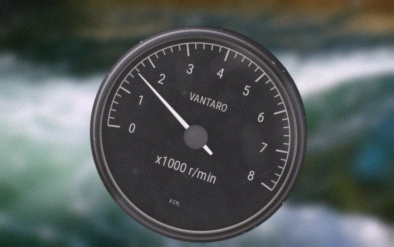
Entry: **1600** rpm
